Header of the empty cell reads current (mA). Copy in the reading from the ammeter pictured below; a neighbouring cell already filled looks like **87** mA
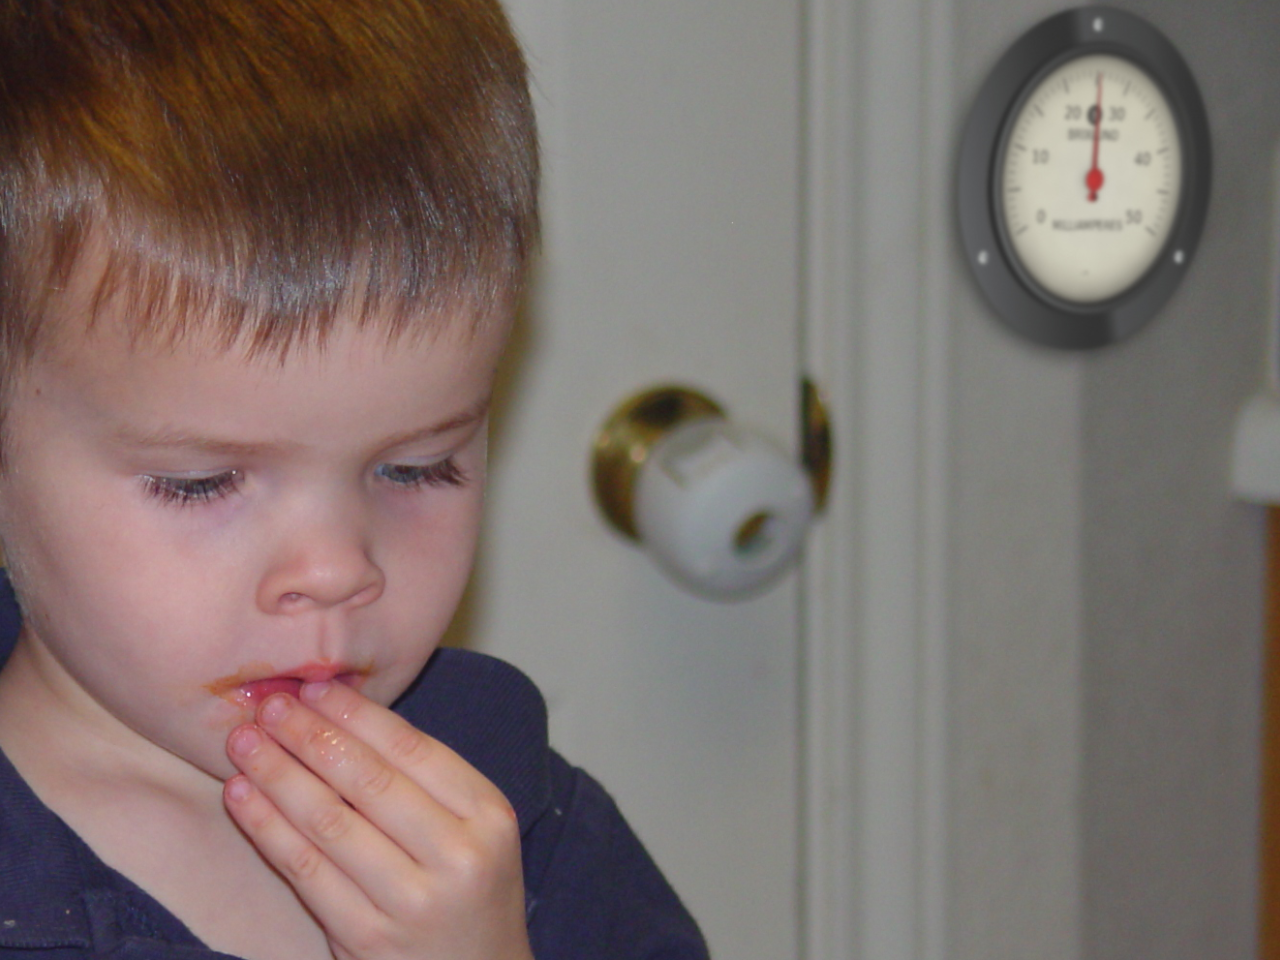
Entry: **25** mA
